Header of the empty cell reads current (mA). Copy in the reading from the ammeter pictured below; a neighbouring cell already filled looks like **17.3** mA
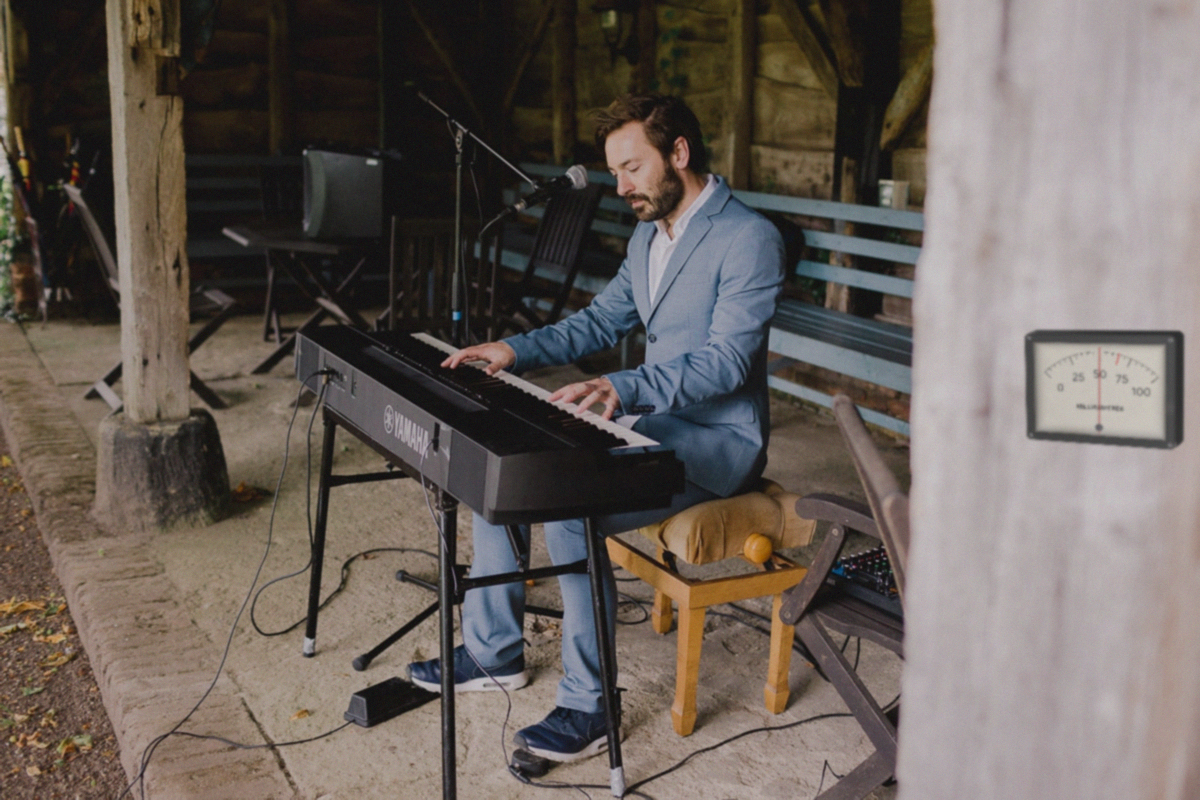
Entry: **50** mA
